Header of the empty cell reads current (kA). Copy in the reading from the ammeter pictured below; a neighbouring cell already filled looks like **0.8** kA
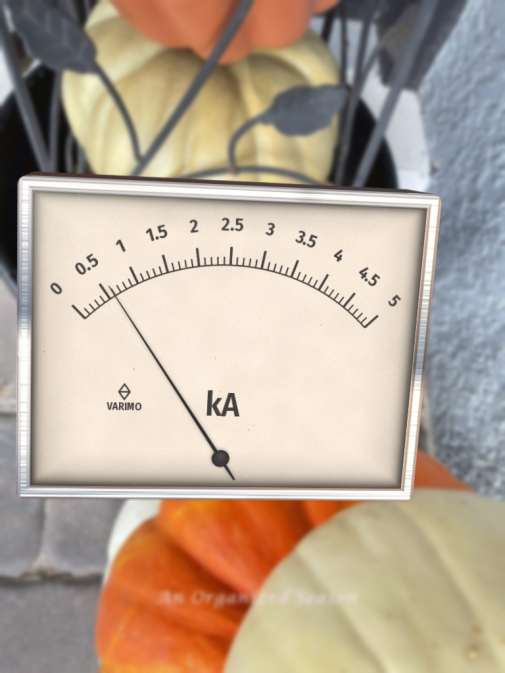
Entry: **0.6** kA
